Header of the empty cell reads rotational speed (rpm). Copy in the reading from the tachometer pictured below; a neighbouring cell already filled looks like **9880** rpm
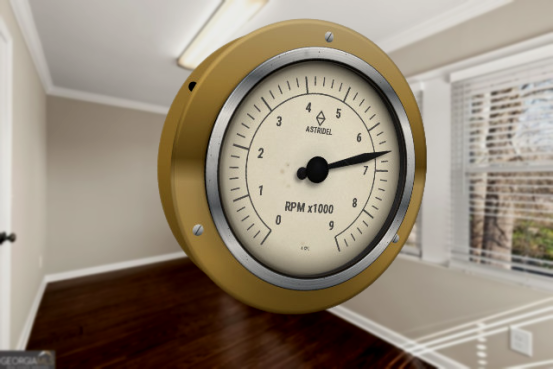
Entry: **6600** rpm
